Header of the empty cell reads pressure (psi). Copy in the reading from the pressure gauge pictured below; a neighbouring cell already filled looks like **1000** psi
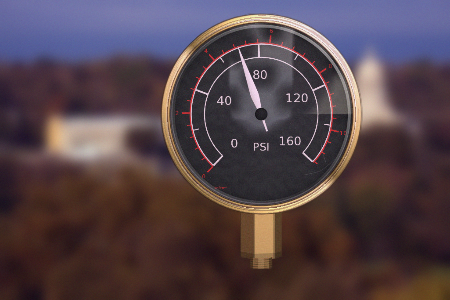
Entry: **70** psi
